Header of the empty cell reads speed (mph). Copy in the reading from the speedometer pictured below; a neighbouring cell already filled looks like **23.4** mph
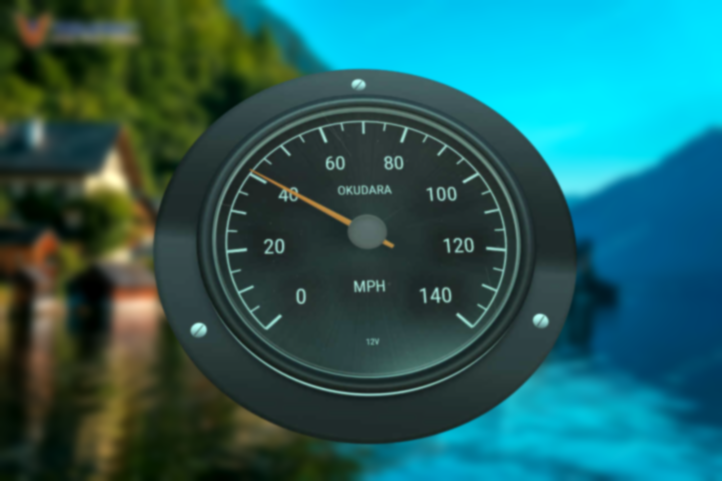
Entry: **40** mph
